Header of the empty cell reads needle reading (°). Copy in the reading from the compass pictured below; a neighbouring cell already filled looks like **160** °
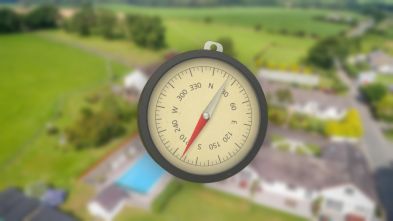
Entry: **200** °
